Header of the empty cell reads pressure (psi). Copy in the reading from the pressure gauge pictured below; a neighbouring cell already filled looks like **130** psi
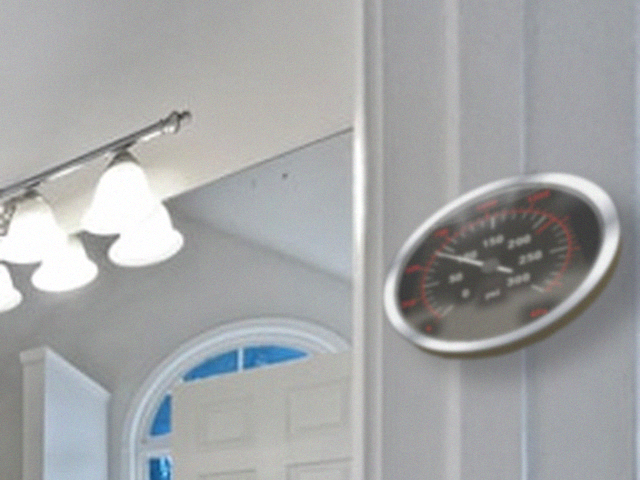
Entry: **90** psi
